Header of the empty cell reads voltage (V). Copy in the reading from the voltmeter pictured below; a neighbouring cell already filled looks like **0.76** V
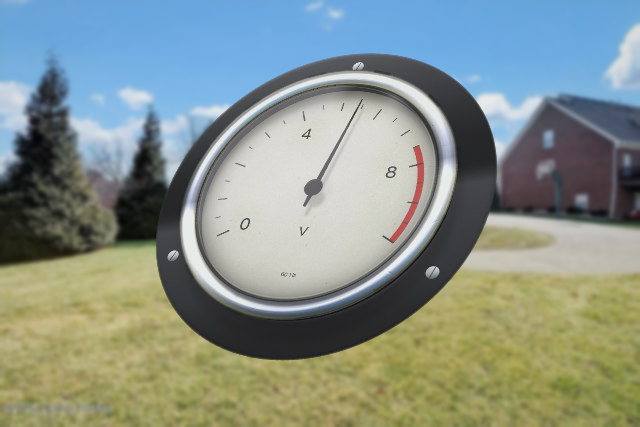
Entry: **5.5** V
